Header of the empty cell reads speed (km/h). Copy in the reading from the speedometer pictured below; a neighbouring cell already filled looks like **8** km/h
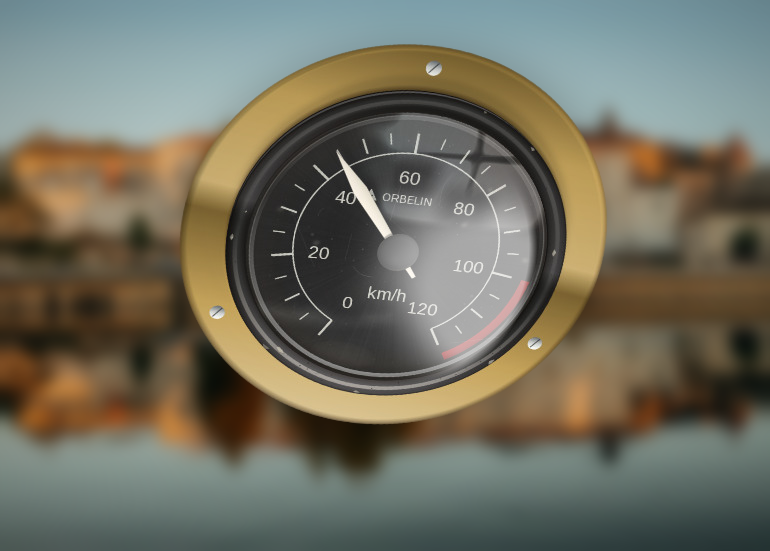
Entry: **45** km/h
